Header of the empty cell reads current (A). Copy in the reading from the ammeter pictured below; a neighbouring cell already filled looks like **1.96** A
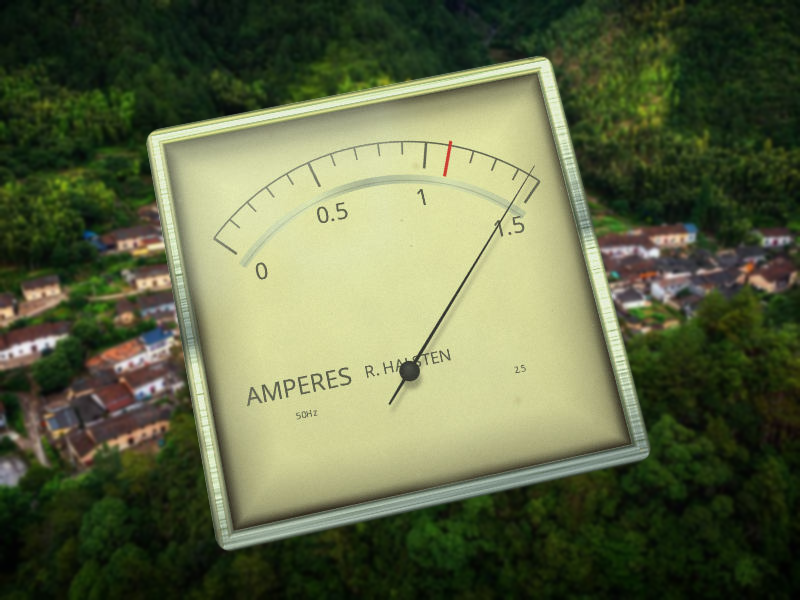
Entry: **1.45** A
